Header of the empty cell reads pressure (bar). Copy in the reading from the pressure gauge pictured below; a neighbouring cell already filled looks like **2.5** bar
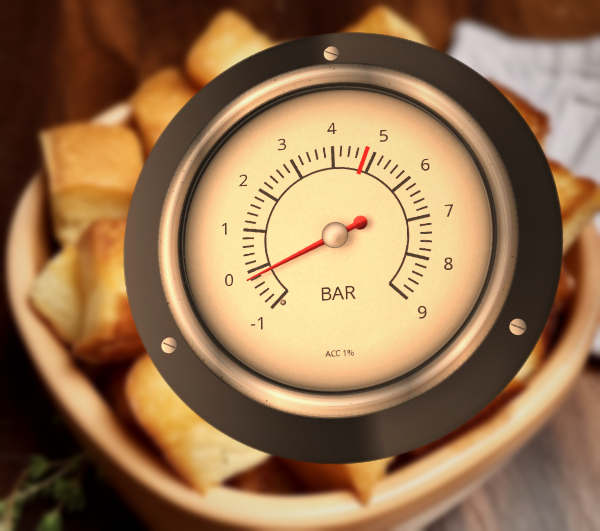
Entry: **-0.2** bar
